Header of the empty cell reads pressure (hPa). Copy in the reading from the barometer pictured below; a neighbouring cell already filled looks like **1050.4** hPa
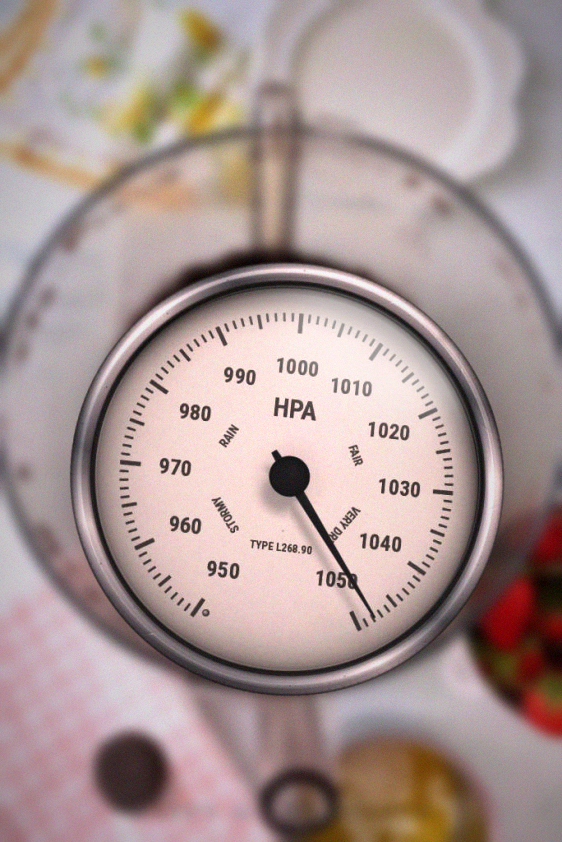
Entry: **1048** hPa
